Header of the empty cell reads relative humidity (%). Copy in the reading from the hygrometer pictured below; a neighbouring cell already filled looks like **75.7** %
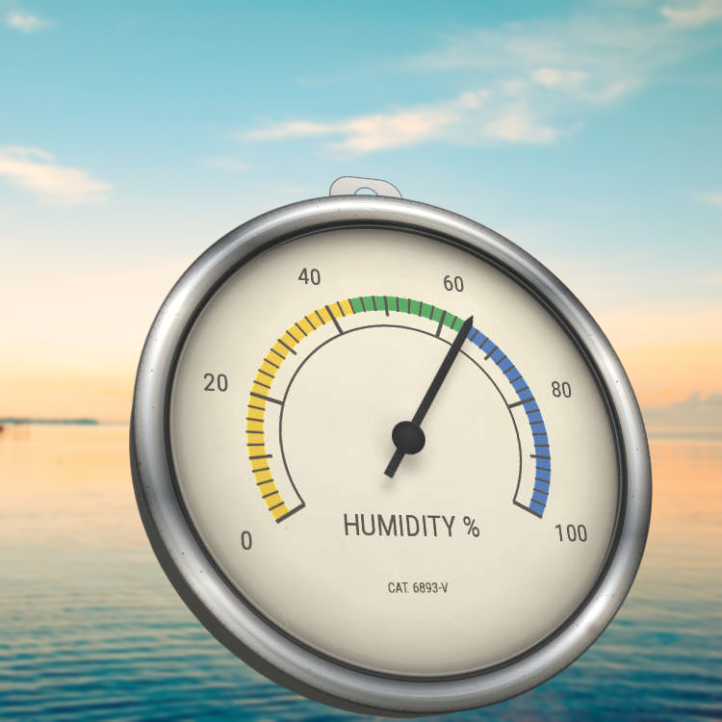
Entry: **64** %
